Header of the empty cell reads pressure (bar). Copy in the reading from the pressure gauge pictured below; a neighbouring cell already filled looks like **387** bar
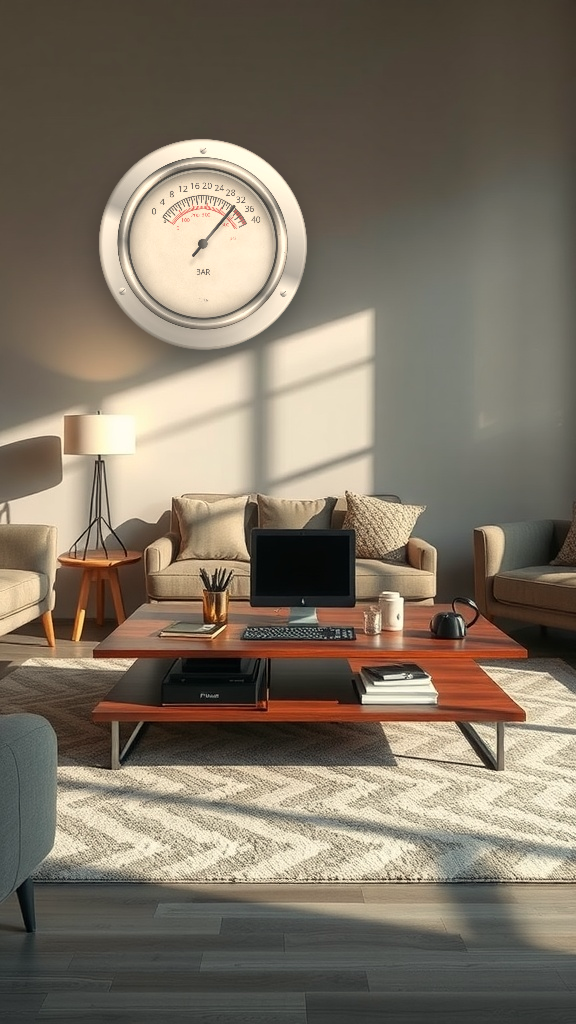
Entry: **32** bar
